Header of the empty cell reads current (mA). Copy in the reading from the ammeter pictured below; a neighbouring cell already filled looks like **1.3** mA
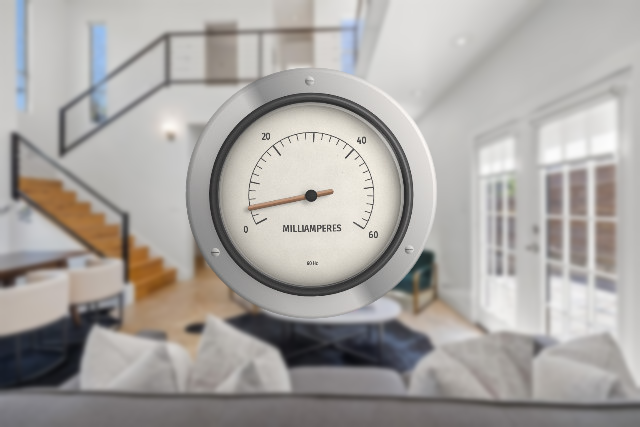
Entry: **4** mA
